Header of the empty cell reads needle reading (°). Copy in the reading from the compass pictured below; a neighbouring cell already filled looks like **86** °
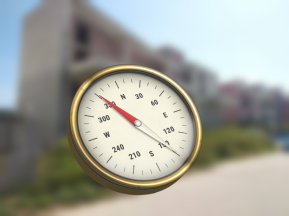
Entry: **330** °
